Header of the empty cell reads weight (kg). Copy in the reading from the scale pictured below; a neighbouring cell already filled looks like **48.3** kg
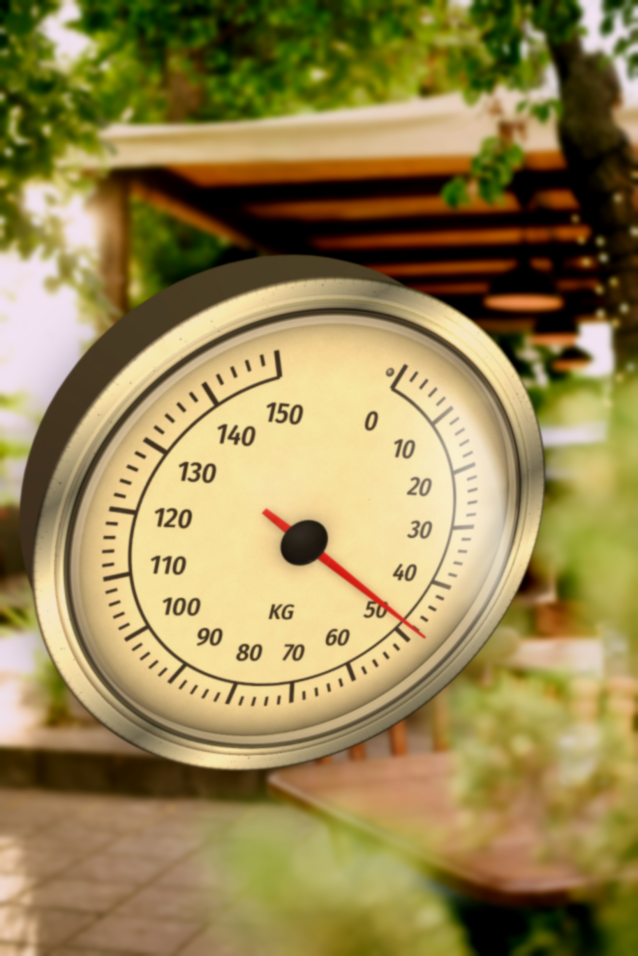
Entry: **48** kg
